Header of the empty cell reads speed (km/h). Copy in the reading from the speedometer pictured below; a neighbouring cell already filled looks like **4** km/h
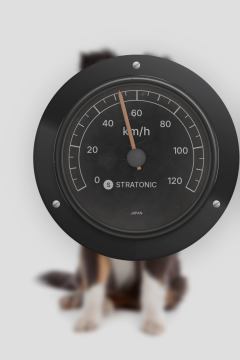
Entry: **52.5** km/h
